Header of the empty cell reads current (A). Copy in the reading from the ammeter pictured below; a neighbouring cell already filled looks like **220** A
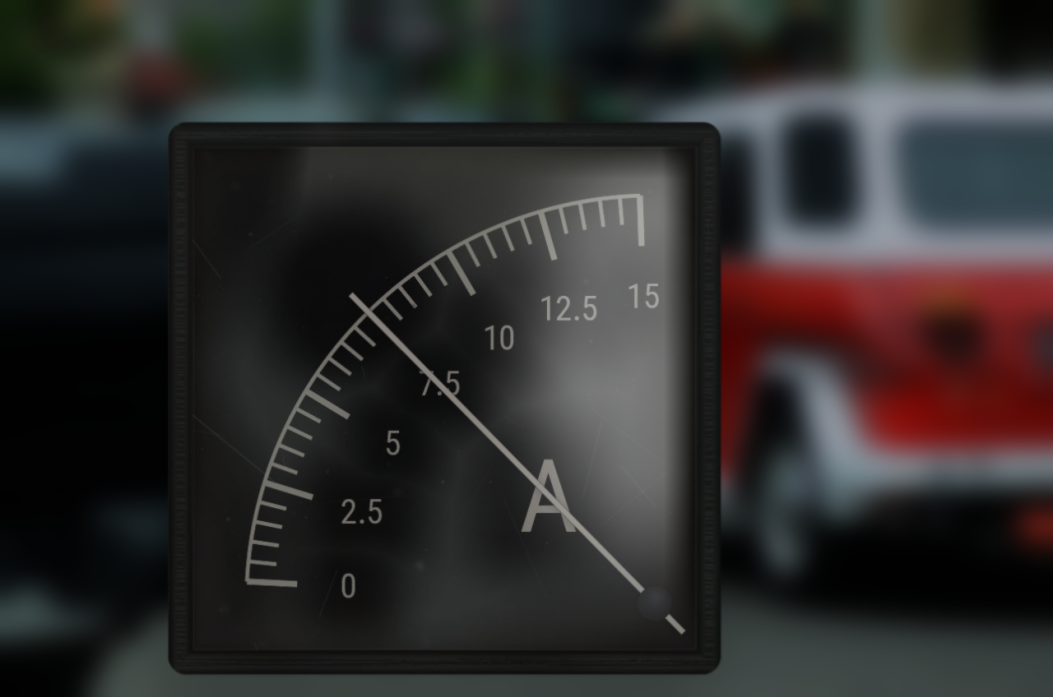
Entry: **7.5** A
